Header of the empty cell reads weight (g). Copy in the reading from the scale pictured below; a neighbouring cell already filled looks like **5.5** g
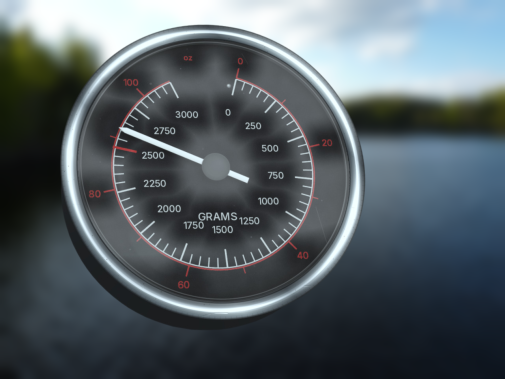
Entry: **2600** g
